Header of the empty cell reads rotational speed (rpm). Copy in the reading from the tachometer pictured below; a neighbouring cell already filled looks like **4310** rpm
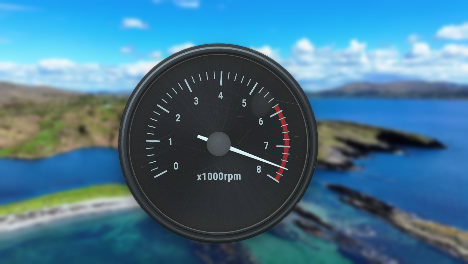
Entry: **7600** rpm
